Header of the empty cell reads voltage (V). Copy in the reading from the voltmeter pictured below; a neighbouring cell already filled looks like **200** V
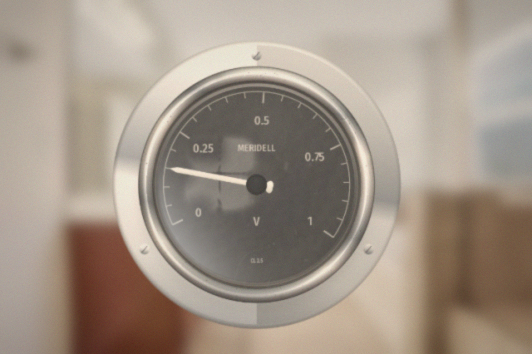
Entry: **0.15** V
